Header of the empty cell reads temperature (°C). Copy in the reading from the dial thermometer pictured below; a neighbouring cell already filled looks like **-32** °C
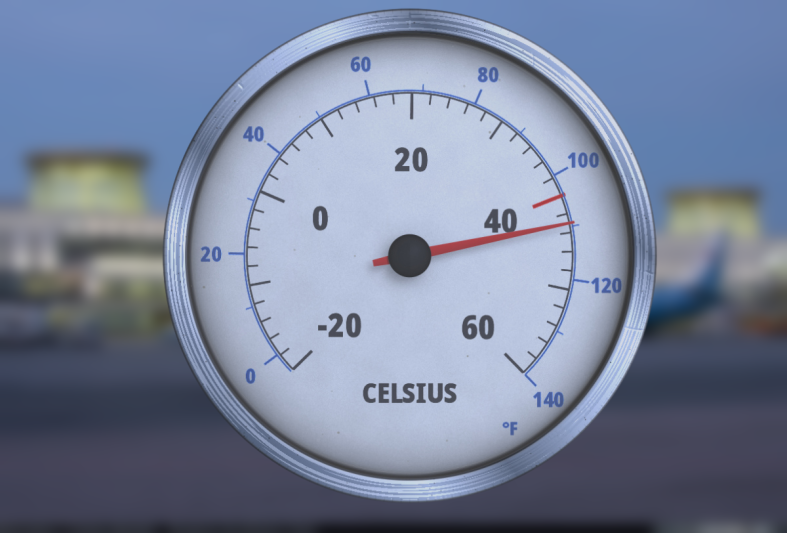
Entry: **43** °C
